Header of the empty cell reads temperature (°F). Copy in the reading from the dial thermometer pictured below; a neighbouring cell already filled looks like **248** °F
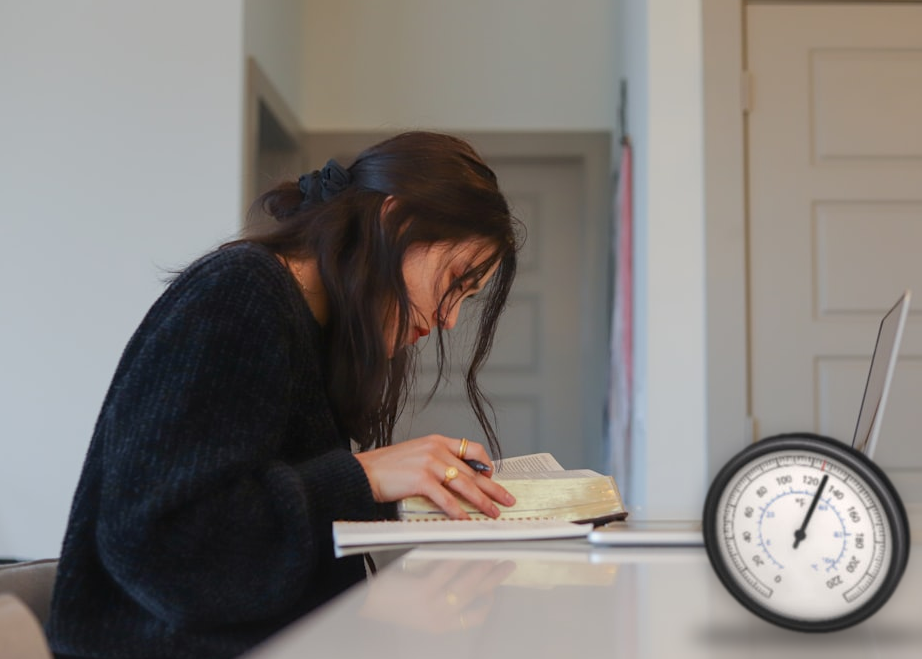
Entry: **130** °F
